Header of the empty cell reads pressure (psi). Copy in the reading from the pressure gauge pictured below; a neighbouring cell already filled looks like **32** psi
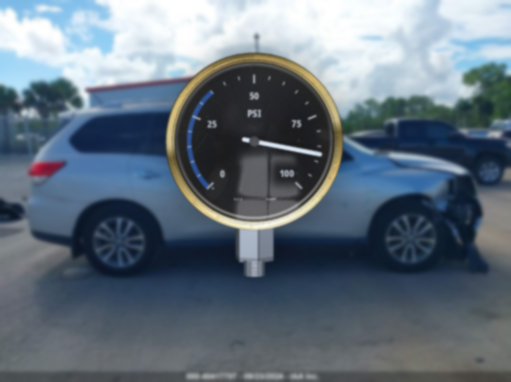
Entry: **87.5** psi
